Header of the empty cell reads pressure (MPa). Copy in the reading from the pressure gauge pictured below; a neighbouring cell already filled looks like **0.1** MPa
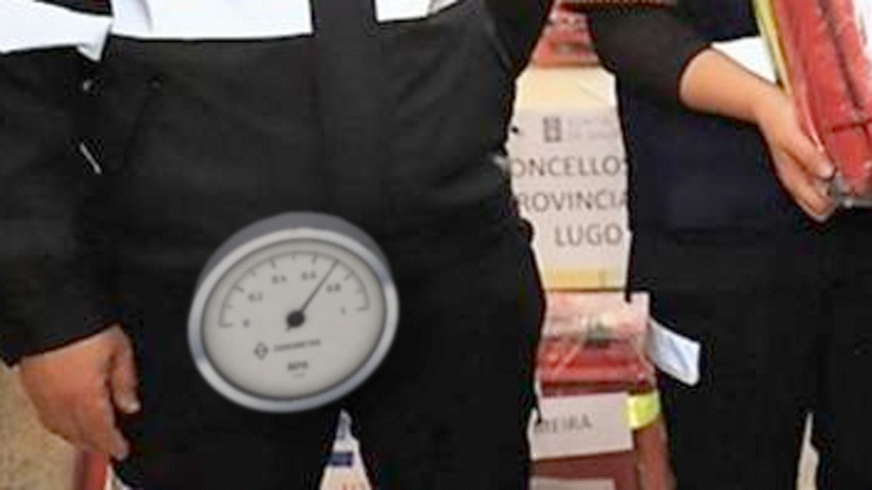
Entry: **0.7** MPa
